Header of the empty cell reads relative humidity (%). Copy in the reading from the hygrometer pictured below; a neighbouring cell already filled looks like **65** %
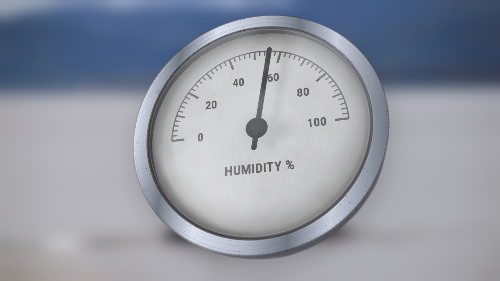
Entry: **56** %
